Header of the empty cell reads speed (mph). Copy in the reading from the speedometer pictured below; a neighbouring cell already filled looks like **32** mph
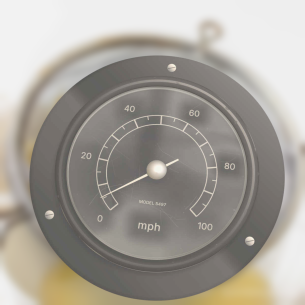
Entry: **5** mph
